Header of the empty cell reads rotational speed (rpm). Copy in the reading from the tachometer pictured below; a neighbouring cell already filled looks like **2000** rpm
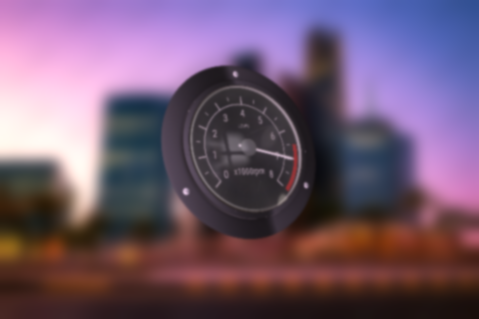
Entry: **7000** rpm
